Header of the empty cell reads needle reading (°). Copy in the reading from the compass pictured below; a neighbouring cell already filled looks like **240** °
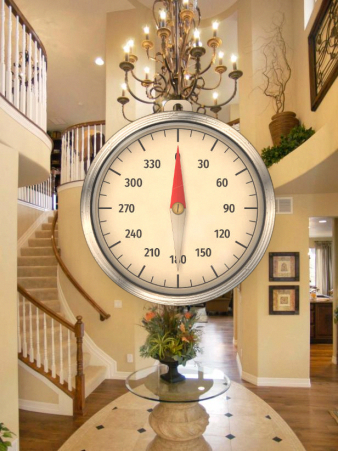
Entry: **0** °
